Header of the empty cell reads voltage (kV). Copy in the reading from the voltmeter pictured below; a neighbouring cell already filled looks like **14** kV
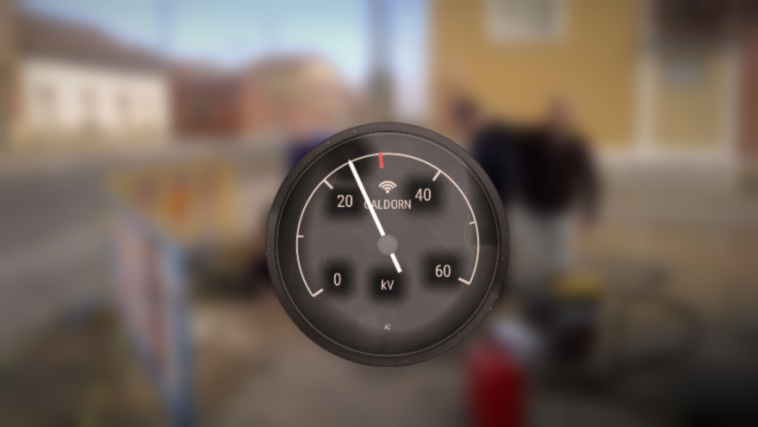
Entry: **25** kV
